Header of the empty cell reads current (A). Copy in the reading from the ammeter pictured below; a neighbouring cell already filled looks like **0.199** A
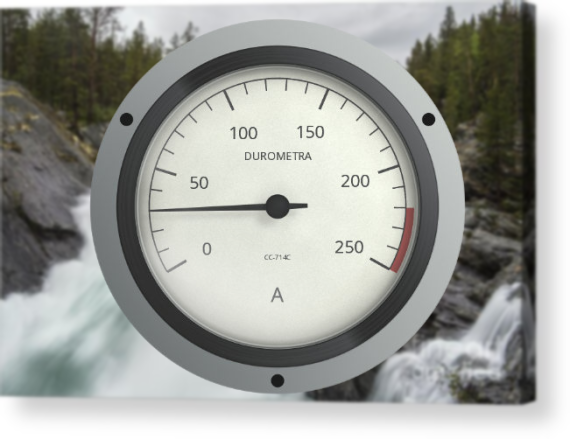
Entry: **30** A
